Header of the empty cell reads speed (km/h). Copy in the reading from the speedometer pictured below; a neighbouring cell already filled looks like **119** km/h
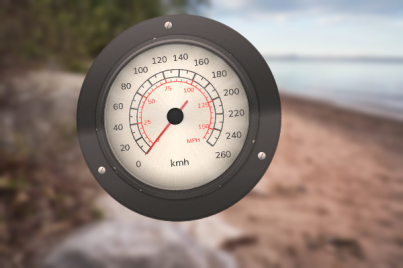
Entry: **0** km/h
